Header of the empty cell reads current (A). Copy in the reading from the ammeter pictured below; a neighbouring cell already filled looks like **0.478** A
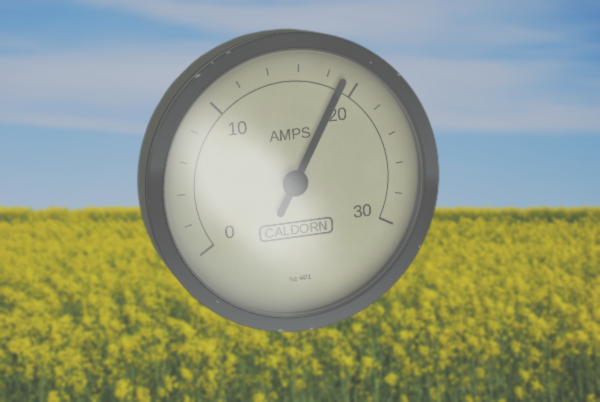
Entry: **19** A
